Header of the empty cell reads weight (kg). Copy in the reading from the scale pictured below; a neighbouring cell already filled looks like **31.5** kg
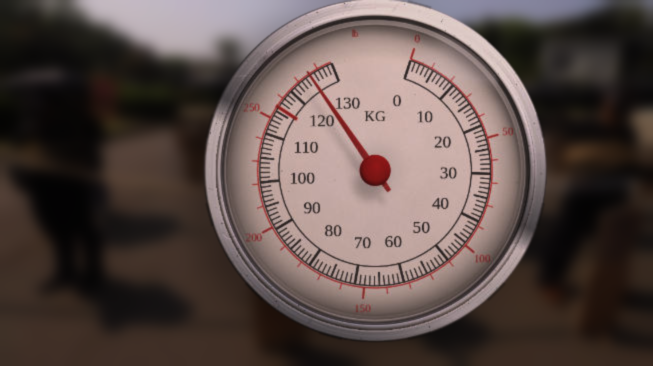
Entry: **125** kg
